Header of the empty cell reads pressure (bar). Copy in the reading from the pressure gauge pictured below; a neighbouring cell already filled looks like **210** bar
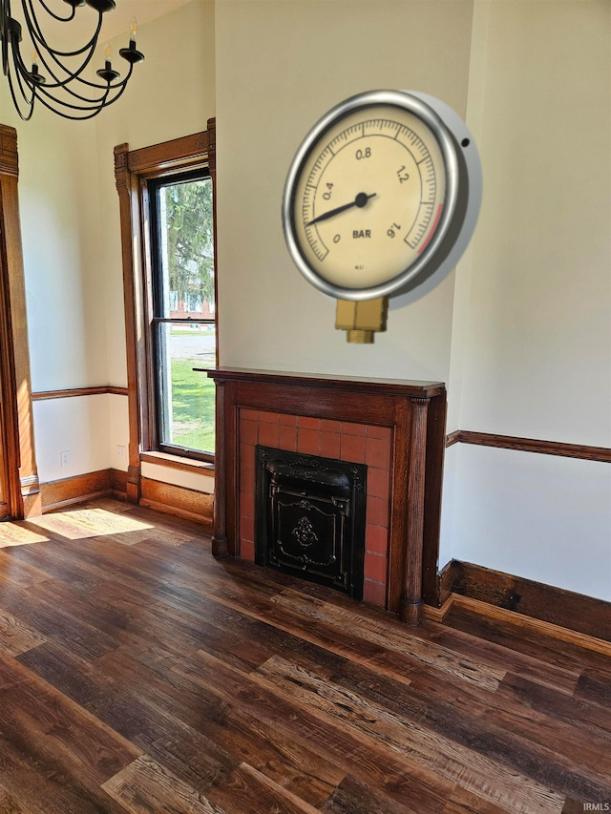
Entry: **0.2** bar
